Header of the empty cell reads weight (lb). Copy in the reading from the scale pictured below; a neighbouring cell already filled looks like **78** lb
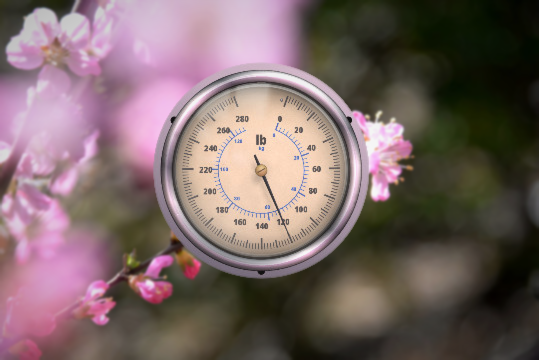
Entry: **120** lb
